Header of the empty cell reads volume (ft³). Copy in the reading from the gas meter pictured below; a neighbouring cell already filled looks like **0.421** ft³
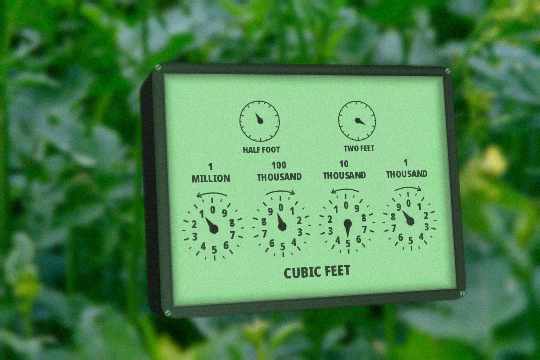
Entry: **94900** ft³
